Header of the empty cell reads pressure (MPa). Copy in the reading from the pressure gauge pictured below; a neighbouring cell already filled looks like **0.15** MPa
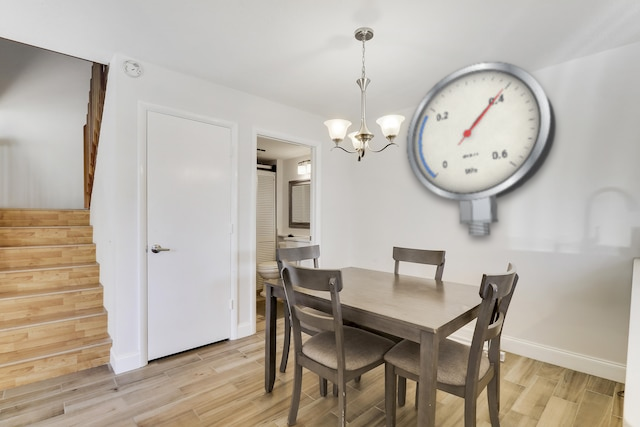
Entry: **0.4** MPa
